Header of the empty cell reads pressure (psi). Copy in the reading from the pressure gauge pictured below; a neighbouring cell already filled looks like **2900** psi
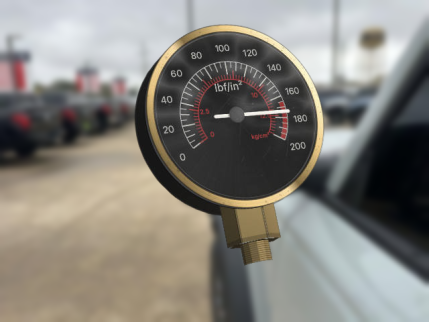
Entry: **175** psi
